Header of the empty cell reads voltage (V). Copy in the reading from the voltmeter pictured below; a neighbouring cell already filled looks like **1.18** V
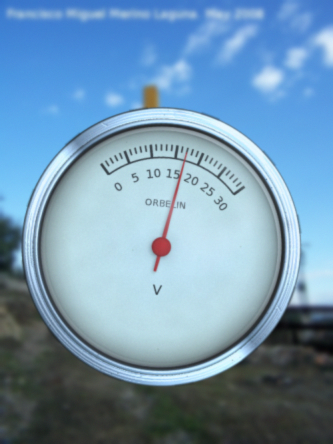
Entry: **17** V
